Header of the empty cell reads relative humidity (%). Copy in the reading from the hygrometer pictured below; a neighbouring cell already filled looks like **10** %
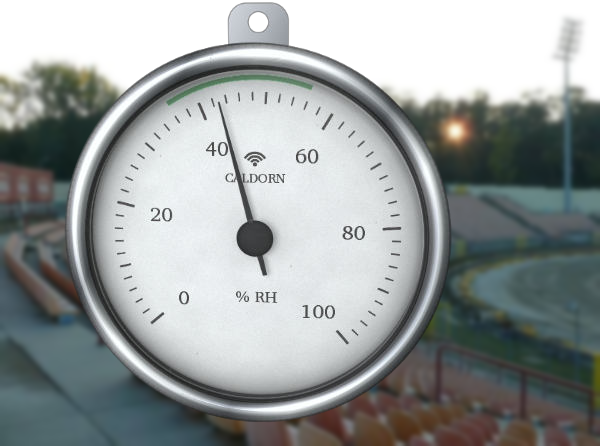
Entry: **43** %
